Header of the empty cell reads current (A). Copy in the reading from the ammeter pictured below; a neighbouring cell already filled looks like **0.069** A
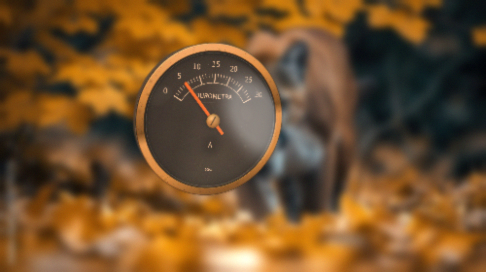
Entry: **5** A
